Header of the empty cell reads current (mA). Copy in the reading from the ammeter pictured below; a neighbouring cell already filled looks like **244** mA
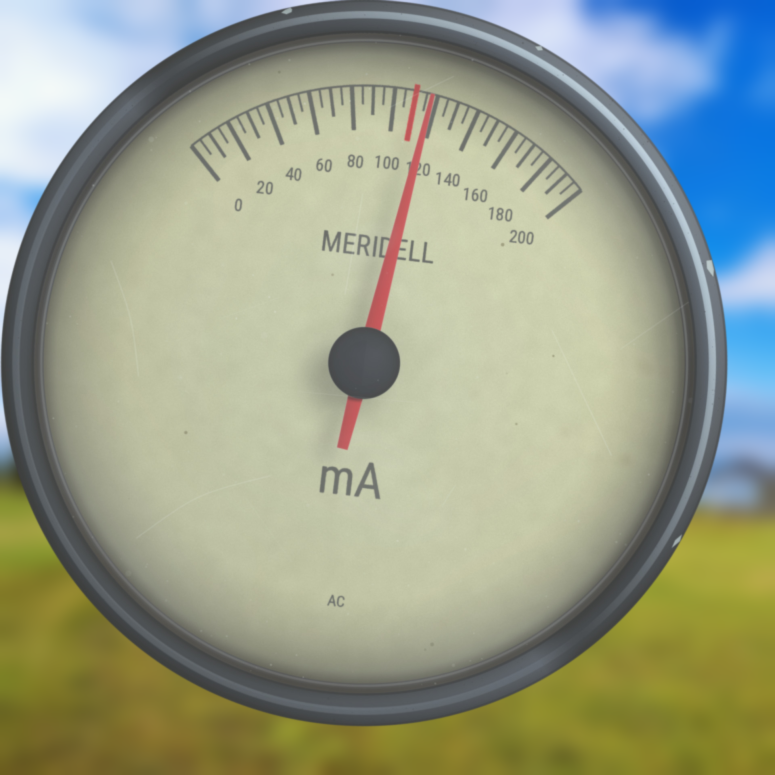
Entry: **117.5** mA
